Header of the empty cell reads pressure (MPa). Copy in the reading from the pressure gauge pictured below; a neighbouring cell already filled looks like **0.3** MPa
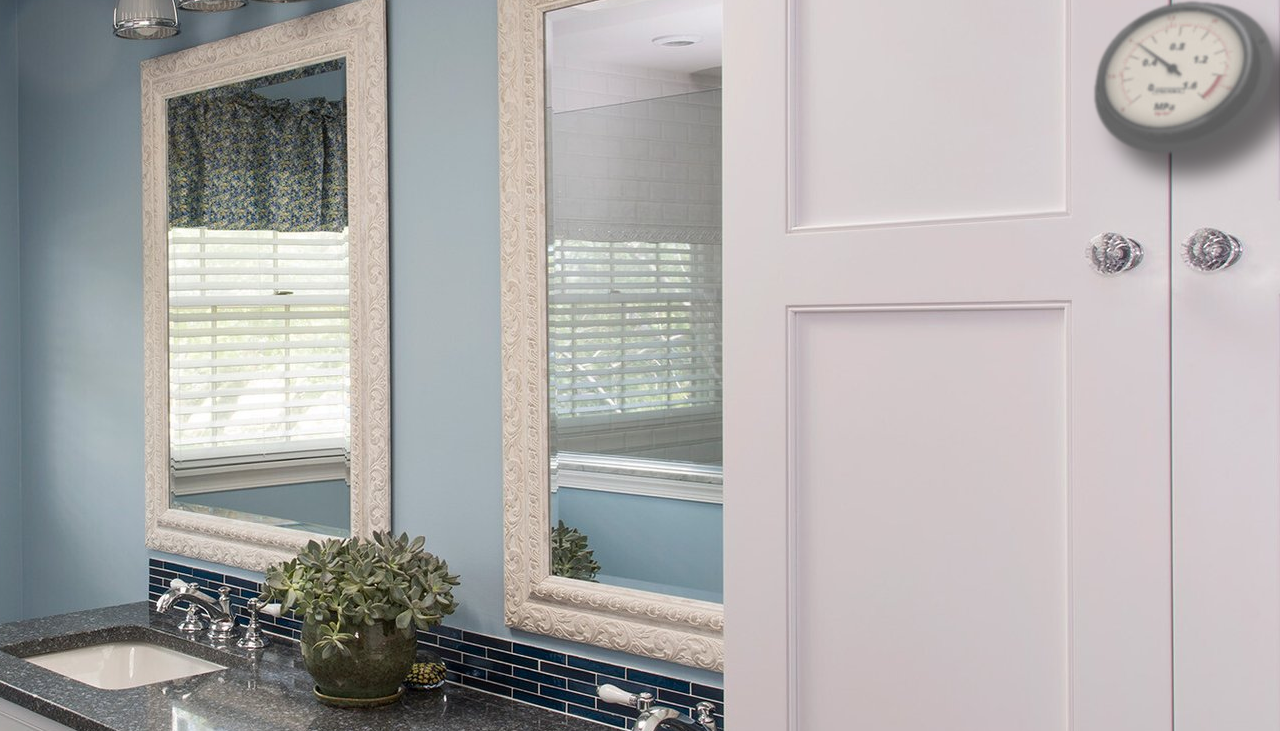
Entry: **0.5** MPa
